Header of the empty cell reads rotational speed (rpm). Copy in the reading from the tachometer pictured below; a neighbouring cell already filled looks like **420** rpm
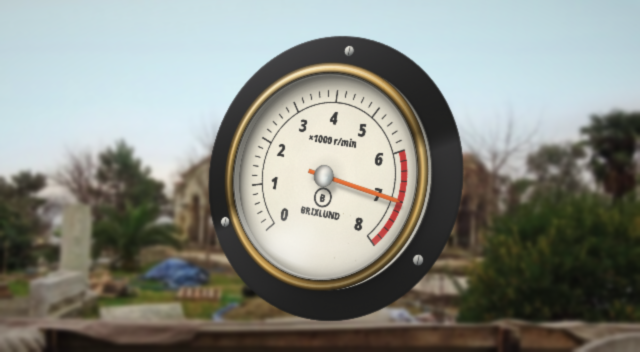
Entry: **7000** rpm
